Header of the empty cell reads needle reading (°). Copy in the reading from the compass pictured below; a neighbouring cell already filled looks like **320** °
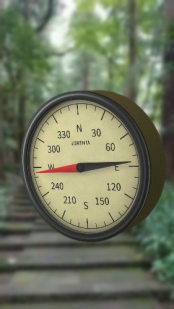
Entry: **265** °
